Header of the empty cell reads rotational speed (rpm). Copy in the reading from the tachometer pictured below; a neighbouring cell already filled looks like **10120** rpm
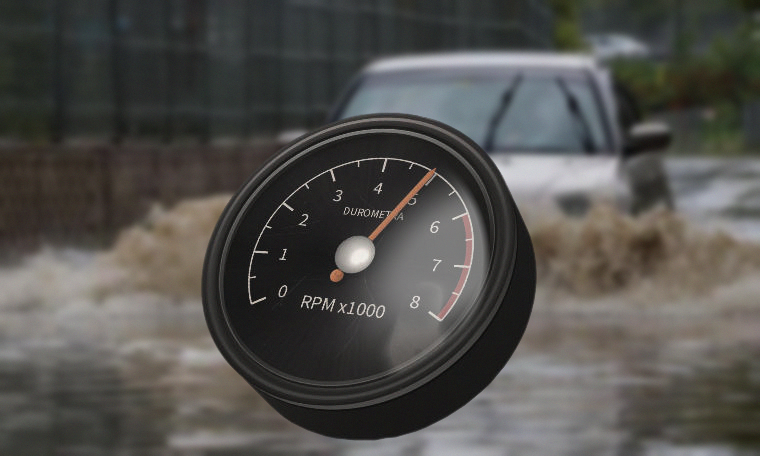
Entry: **5000** rpm
